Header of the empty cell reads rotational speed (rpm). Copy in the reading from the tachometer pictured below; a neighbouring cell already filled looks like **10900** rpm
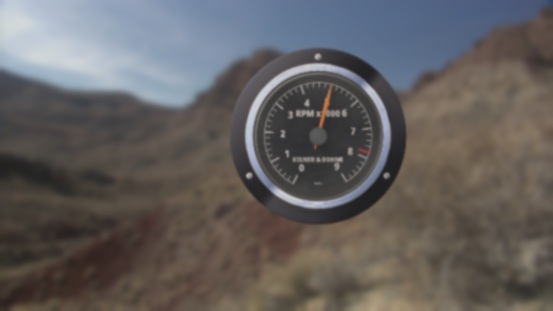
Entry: **5000** rpm
